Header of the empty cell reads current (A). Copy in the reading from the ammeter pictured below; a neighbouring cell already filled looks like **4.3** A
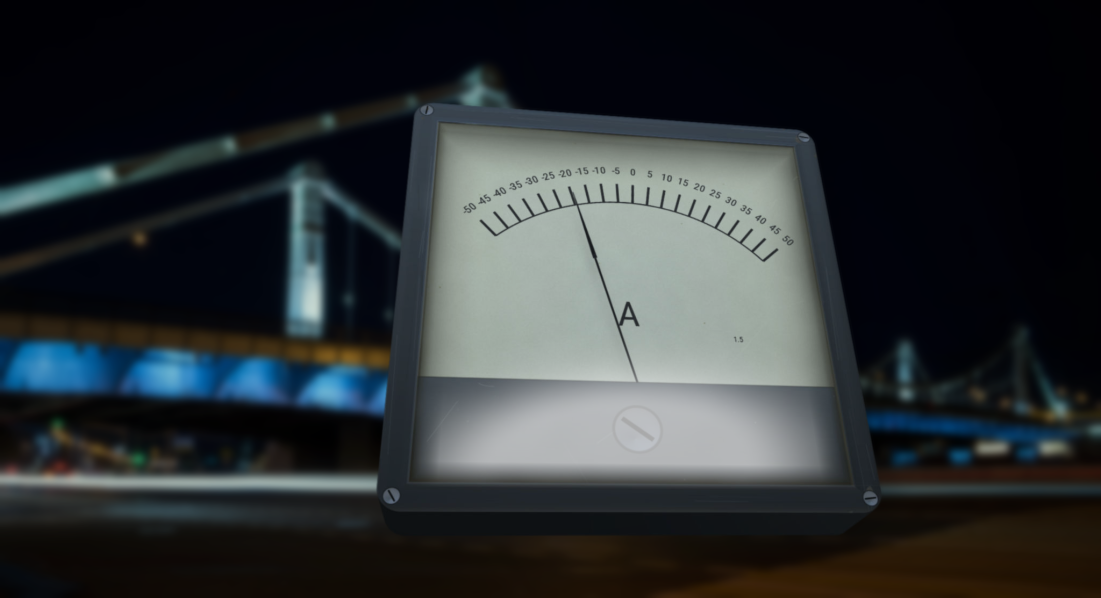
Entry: **-20** A
